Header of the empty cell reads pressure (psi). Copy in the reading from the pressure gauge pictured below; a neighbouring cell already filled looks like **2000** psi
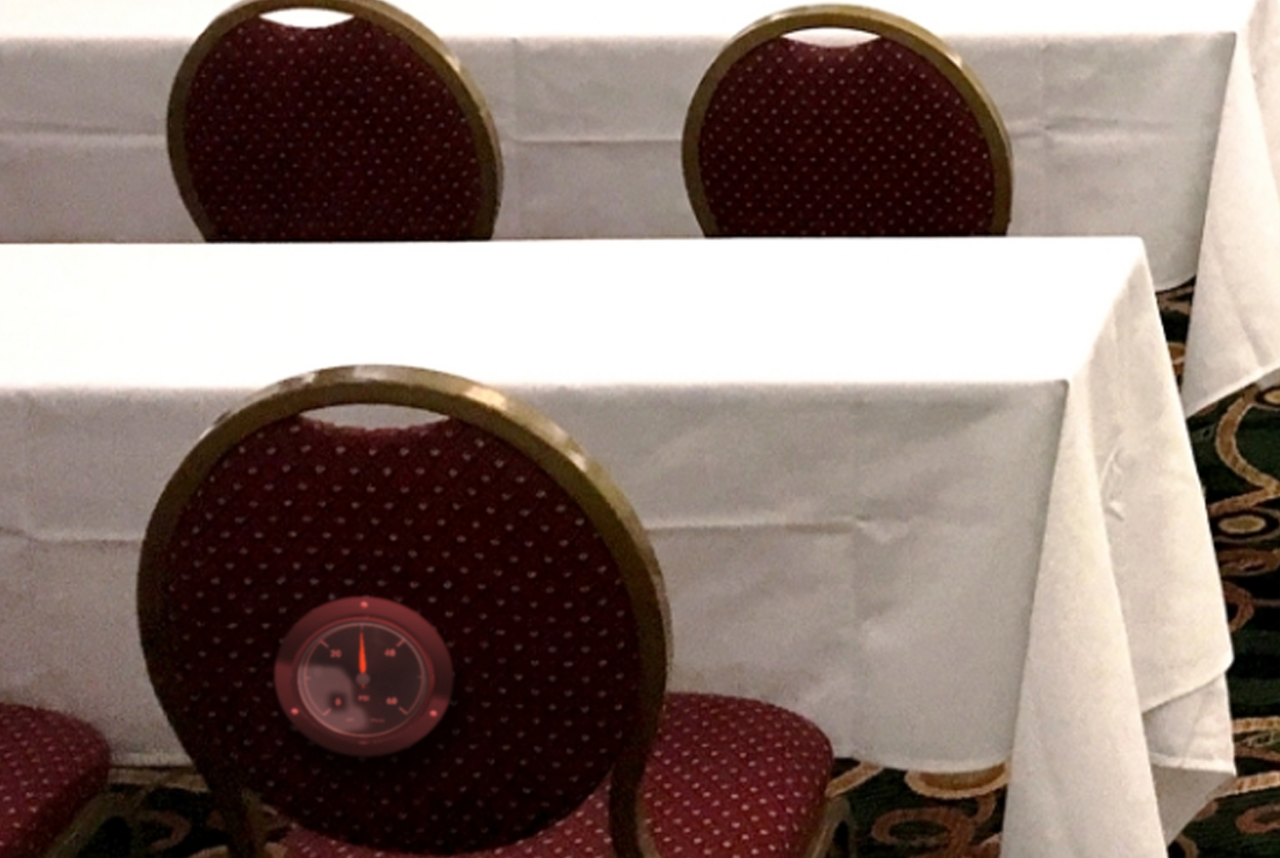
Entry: **30** psi
